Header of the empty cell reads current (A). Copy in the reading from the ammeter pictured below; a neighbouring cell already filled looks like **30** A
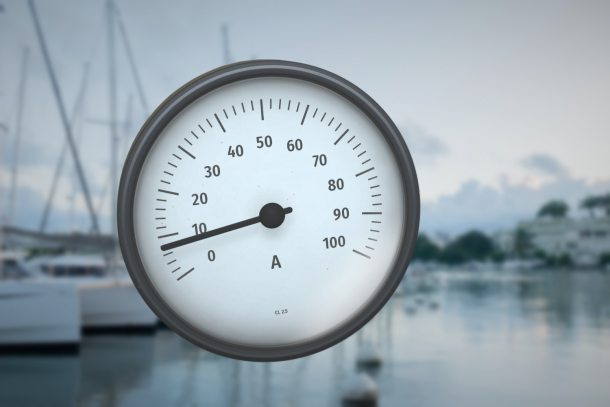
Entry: **8** A
